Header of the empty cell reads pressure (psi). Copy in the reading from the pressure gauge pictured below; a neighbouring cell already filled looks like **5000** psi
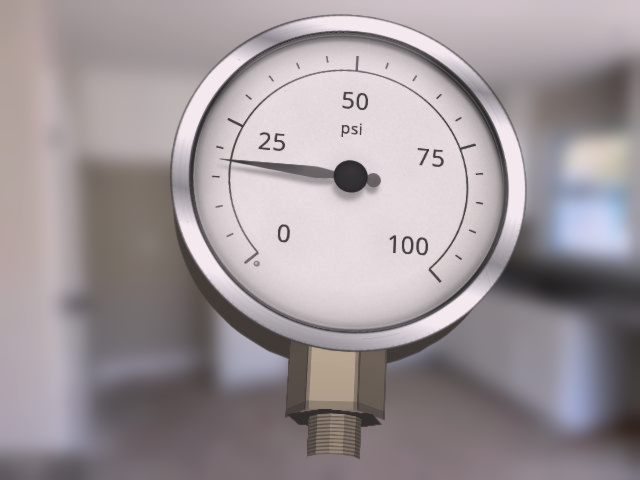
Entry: **17.5** psi
